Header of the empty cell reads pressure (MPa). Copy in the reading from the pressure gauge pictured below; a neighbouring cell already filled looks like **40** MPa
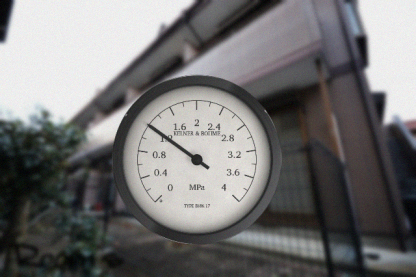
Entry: **1.2** MPa
